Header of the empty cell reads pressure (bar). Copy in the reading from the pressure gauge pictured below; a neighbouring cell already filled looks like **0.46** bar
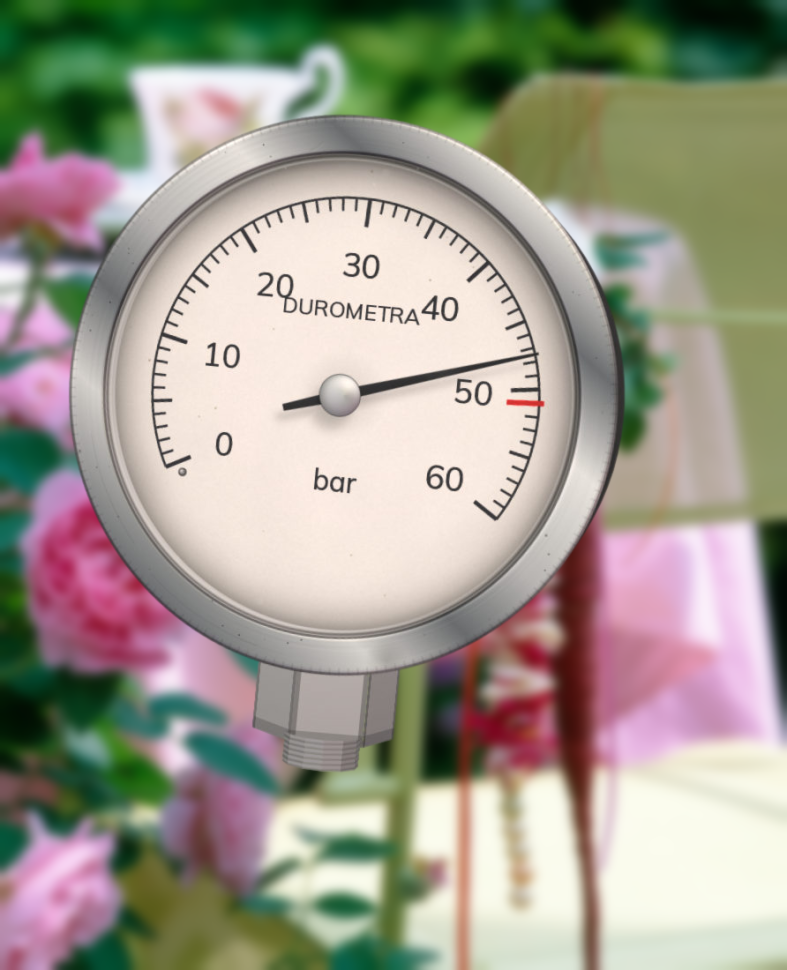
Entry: **47.5** bar
